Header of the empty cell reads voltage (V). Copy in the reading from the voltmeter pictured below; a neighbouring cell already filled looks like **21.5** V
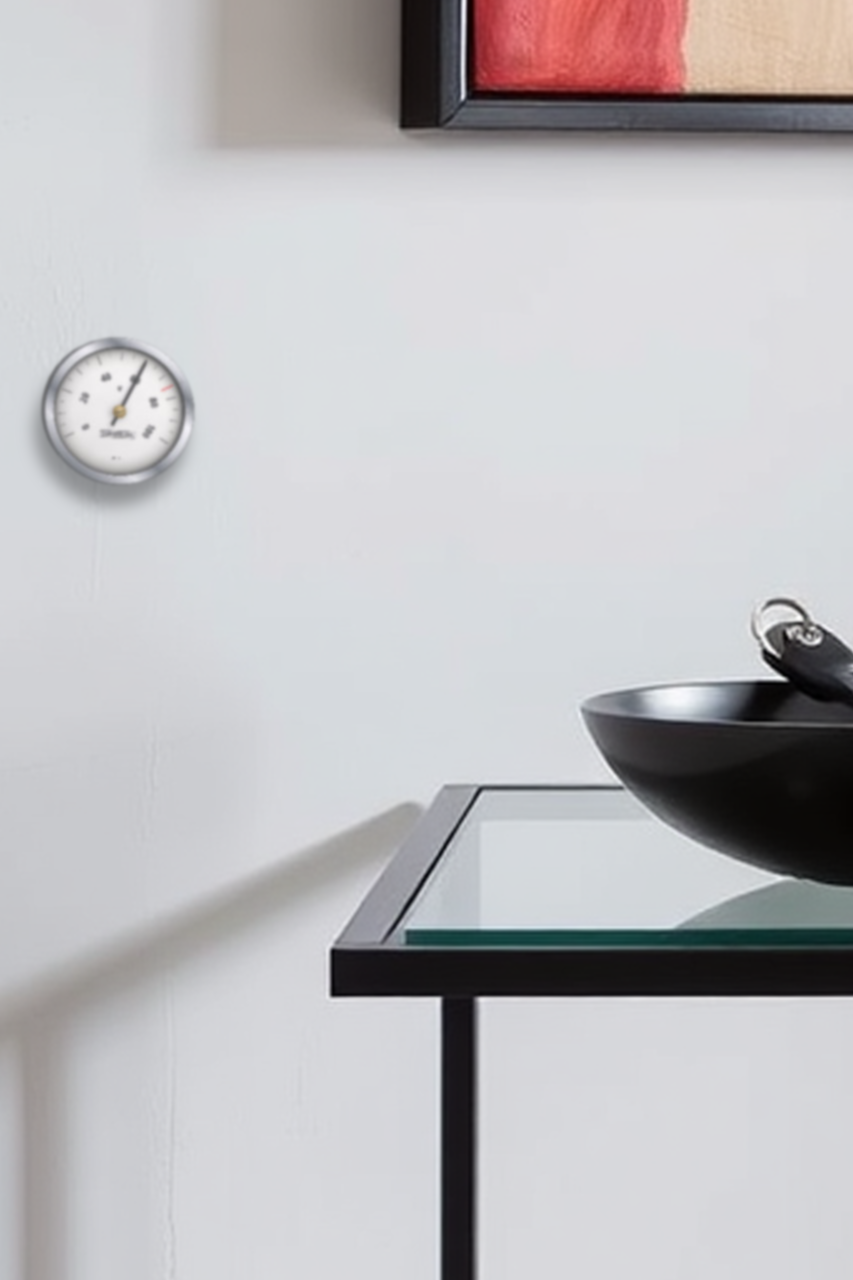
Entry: **60** V
